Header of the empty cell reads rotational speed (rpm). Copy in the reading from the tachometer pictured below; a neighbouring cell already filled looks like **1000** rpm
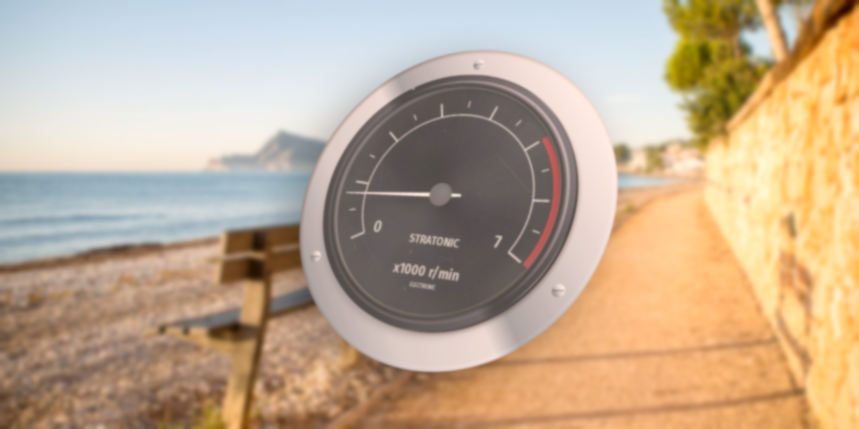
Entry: **750** rpm
